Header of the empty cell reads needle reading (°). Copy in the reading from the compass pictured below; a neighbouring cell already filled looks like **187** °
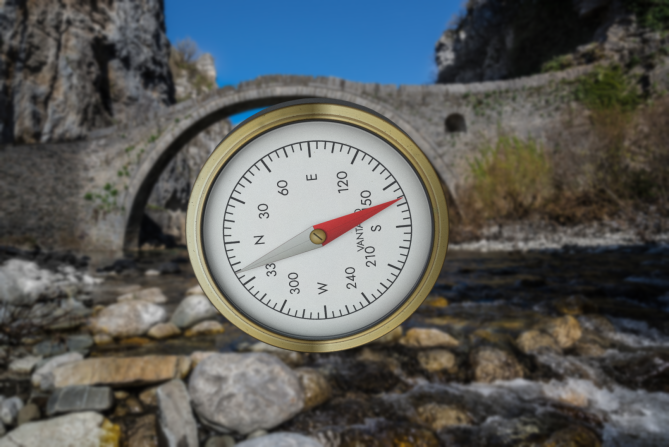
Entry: **160** °
